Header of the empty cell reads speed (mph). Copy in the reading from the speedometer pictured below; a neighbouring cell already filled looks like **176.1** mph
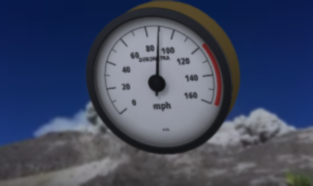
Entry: **90** mph
